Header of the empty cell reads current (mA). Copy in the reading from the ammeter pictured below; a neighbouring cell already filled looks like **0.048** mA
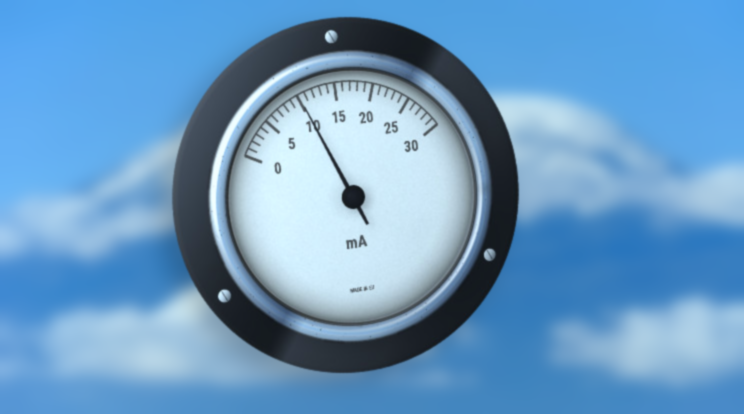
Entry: **10** mA
